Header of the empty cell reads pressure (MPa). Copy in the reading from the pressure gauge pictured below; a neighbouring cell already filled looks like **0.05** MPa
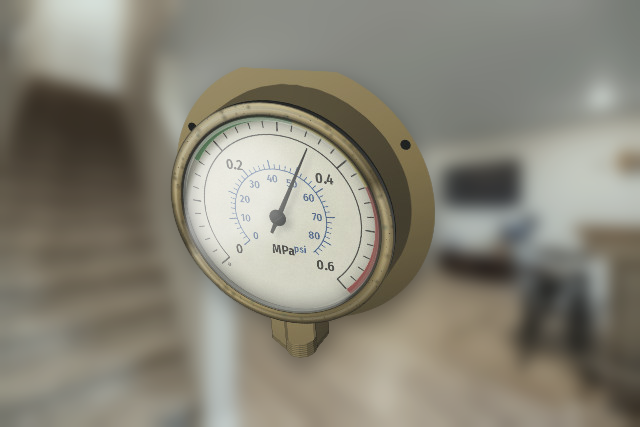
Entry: **0.35** MPa
